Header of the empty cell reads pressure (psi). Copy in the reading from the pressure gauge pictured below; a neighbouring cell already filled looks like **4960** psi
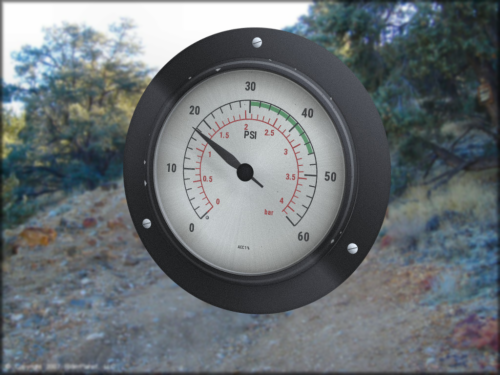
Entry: **18** psi
